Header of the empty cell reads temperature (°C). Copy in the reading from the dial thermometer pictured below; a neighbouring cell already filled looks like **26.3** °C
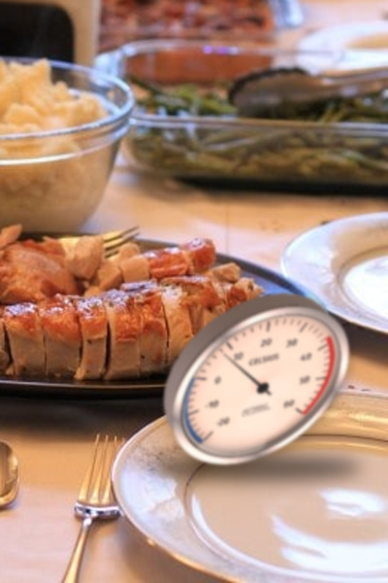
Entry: **8** °C
